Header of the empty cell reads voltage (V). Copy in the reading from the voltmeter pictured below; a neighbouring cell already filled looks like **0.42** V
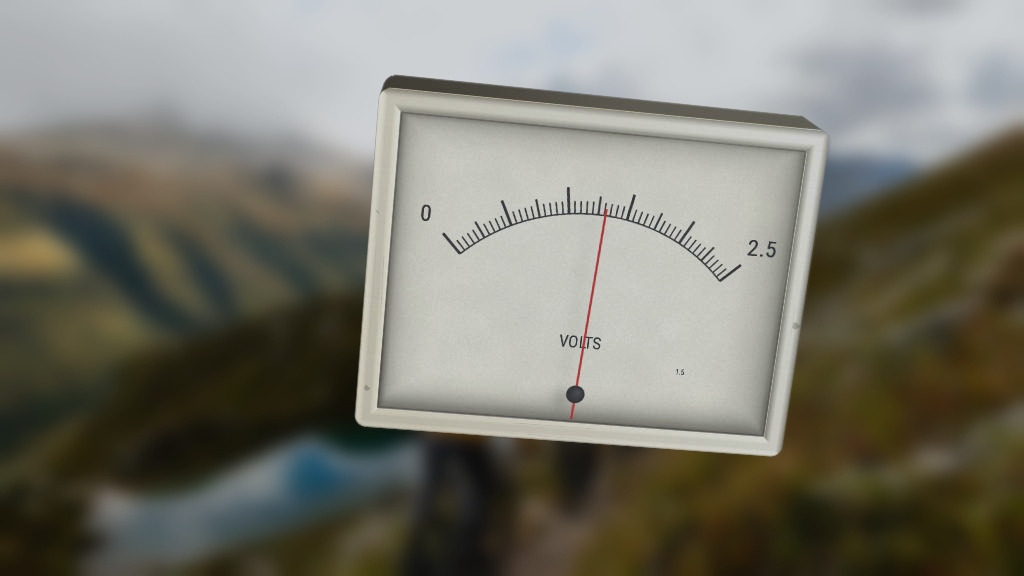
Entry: **1.3** V
